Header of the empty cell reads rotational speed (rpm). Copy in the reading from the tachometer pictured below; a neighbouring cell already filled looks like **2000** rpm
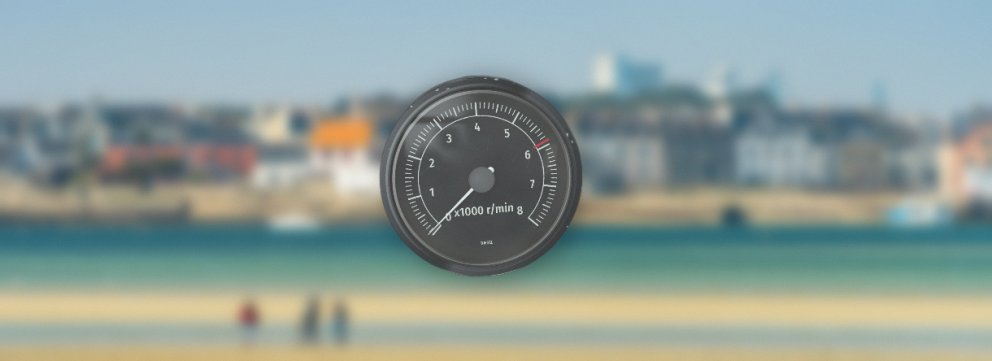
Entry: **100** rpm
